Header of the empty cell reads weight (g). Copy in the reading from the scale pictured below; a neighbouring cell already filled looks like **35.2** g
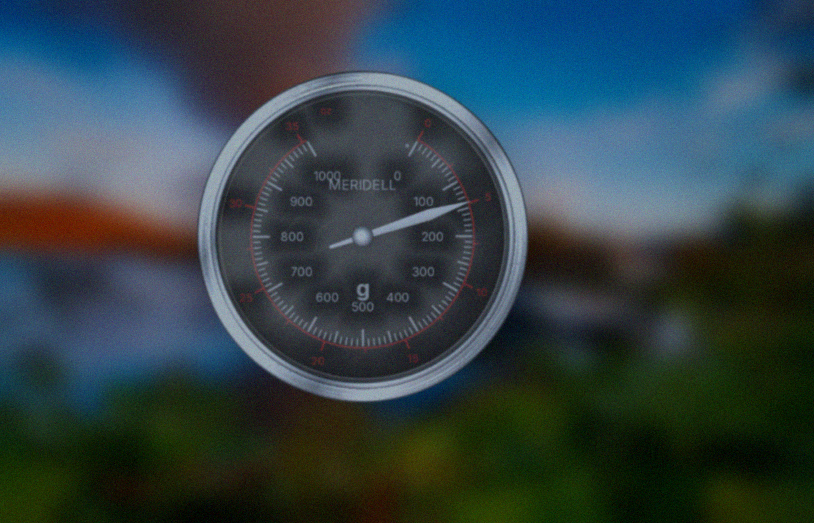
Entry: **140** g
